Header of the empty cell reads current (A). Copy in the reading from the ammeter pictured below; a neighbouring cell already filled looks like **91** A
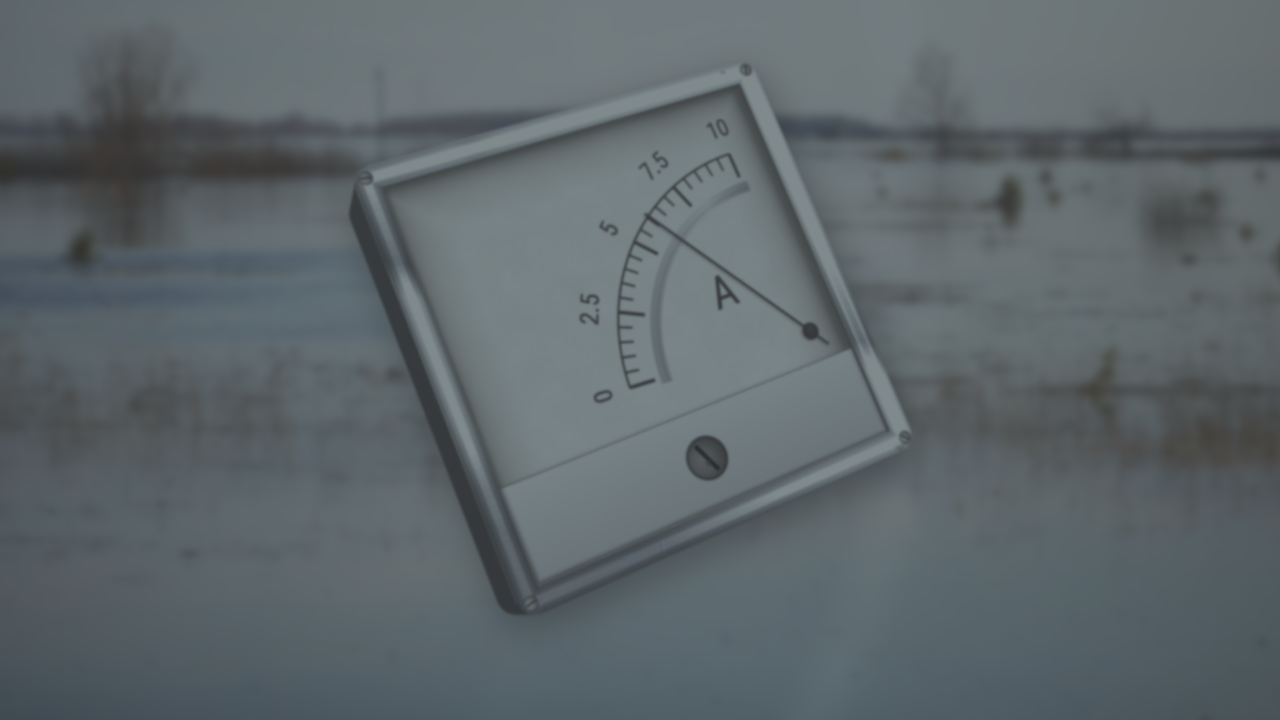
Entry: **6** A
